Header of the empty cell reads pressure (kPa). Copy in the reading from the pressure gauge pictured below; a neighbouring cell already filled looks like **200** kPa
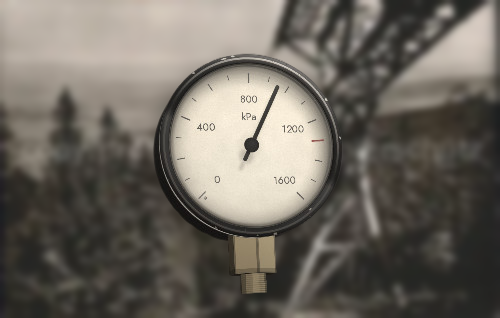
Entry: **950** kPa
